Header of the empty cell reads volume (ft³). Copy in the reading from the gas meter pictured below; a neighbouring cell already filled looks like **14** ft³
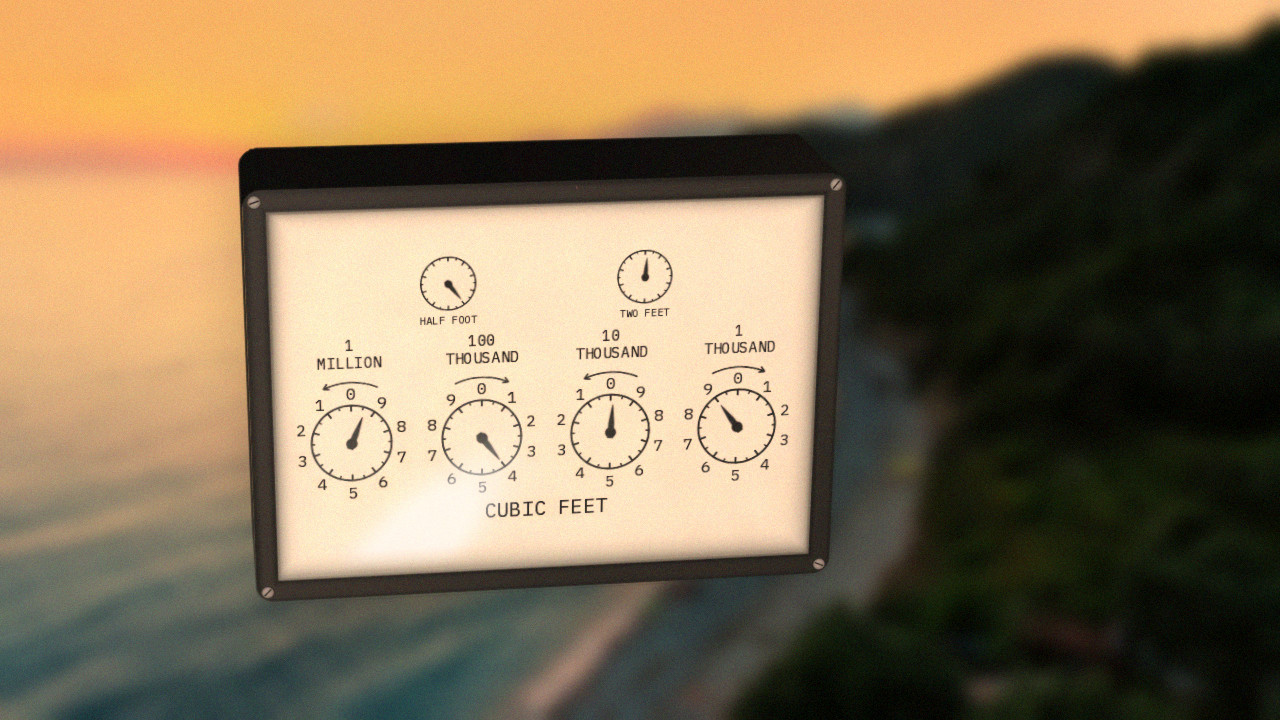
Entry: **939900** ft³
